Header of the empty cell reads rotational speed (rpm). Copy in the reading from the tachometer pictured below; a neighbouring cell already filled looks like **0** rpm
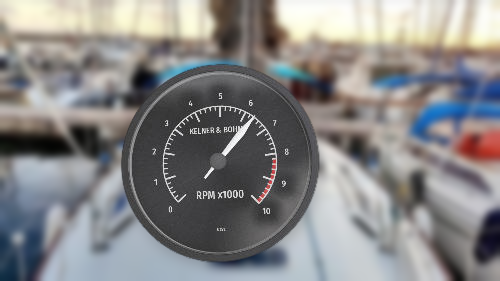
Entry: **6400** rpm
